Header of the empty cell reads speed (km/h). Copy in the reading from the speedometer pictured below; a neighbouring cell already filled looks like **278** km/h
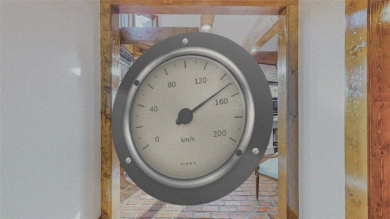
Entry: **150** km/h
